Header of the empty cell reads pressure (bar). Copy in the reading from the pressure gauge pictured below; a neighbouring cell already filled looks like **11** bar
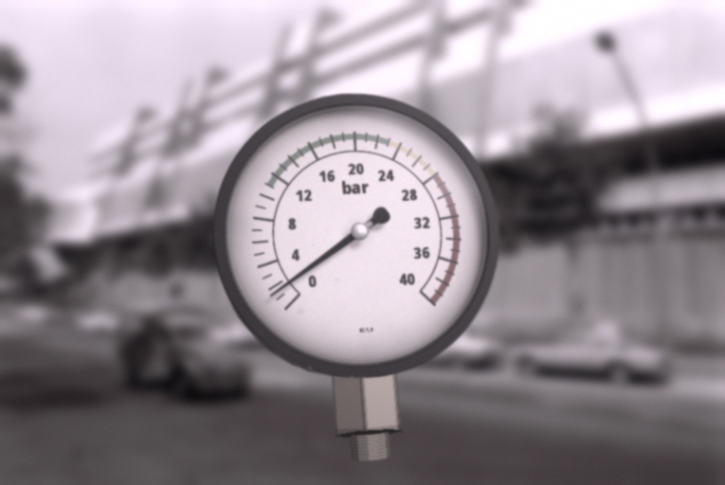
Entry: **1.5** bar
